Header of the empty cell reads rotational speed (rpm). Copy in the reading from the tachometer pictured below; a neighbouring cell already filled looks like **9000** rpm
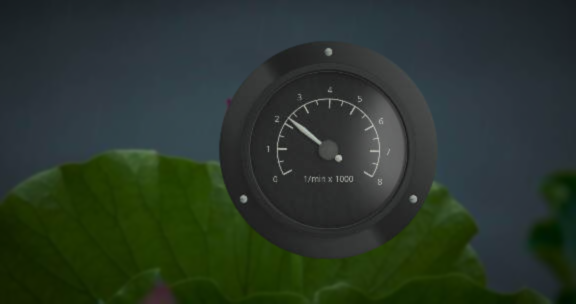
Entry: **2250** rpm
